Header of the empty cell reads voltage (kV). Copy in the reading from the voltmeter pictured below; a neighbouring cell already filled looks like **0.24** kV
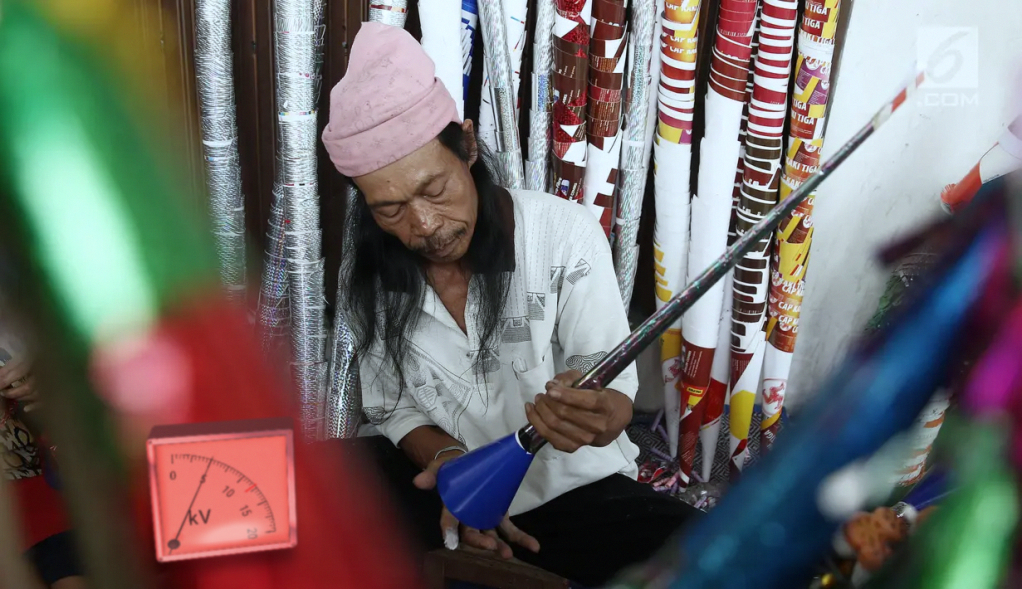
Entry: **5** kV
